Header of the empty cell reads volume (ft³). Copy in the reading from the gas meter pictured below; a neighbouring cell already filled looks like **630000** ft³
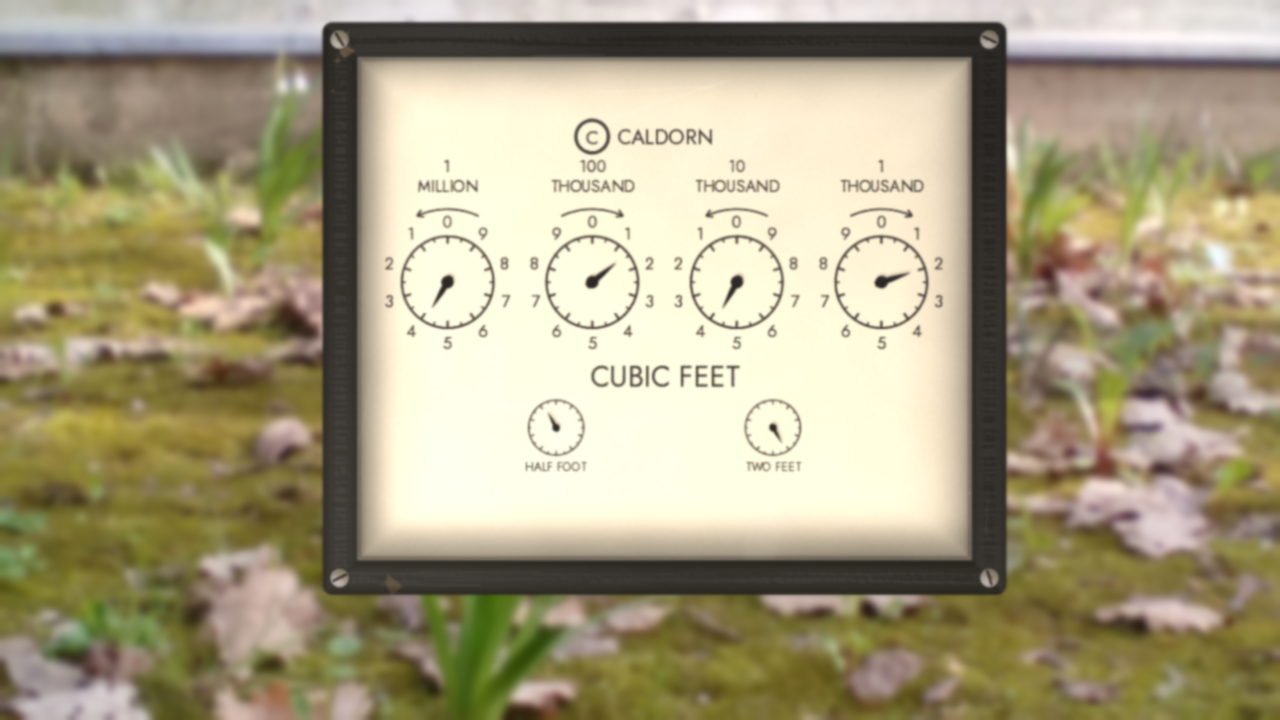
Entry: **414200** ft³
